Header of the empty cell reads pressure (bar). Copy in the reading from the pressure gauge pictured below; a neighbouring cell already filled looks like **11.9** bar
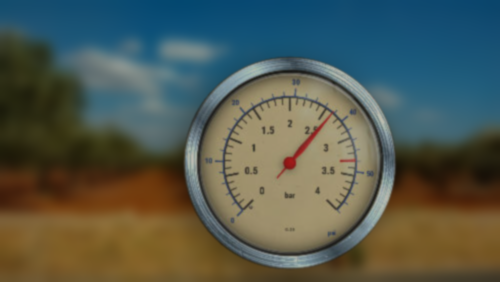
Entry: **2.6** bar
